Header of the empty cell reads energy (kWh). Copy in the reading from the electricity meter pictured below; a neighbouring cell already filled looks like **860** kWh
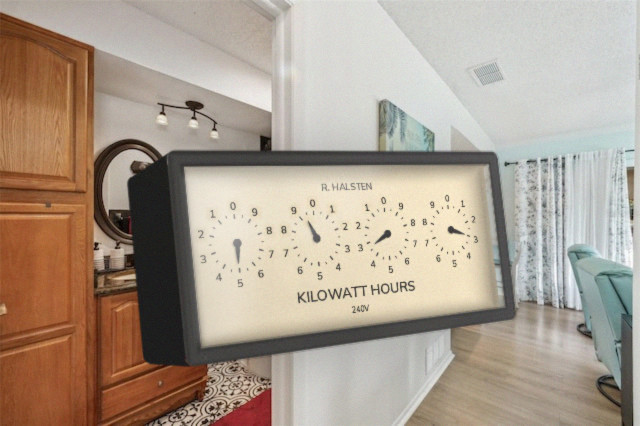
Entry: **4933** kWh
